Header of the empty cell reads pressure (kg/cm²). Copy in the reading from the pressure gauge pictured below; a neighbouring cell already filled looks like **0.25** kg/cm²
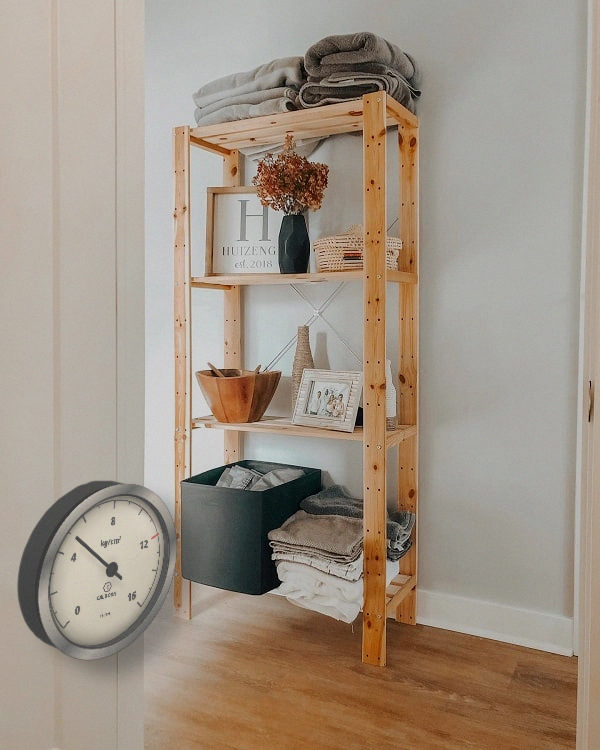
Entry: **5** kg/cm²
